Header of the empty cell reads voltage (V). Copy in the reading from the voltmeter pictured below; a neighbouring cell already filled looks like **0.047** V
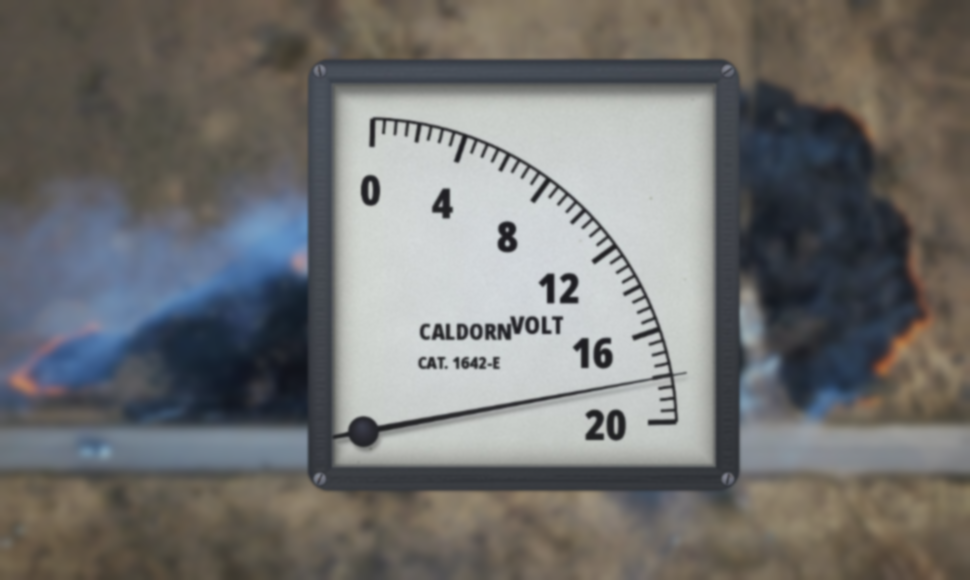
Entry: **18** V
